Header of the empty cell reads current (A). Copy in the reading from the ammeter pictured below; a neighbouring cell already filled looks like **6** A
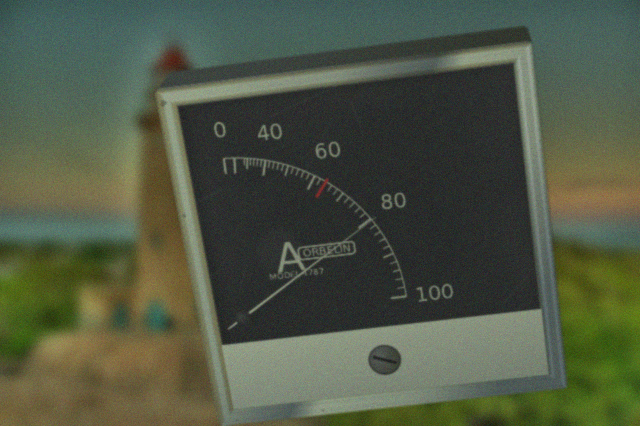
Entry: **80** A
